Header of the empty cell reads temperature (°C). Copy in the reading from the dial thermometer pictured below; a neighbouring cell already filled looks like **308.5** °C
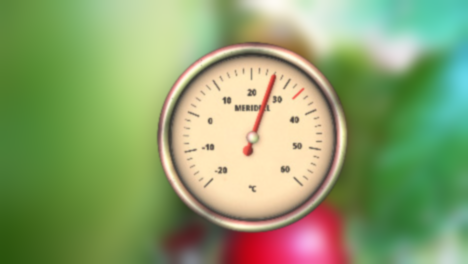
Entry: **26** °C
